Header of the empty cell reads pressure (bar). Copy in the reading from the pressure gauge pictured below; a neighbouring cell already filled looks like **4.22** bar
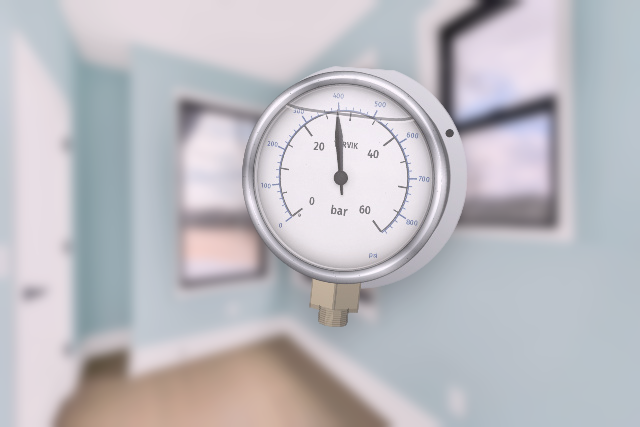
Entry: **27.5** bar
